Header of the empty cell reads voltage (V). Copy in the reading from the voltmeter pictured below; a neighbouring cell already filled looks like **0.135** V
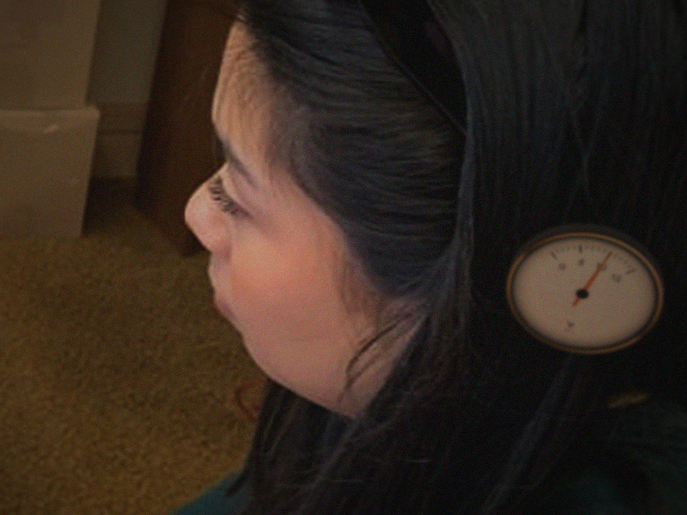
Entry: **10** V
